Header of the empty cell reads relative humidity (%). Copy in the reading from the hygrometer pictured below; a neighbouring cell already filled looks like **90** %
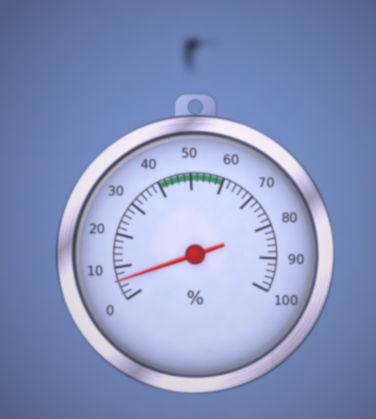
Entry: **6** %
